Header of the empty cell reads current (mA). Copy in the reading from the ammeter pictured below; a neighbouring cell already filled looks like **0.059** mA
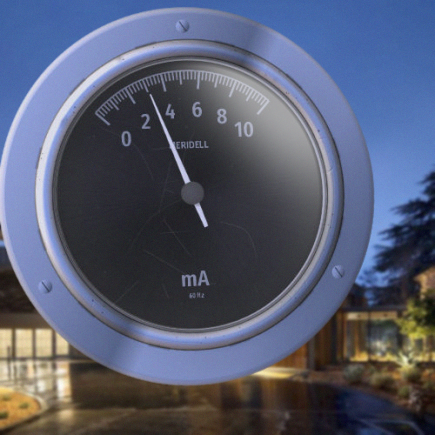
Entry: **3** mA
